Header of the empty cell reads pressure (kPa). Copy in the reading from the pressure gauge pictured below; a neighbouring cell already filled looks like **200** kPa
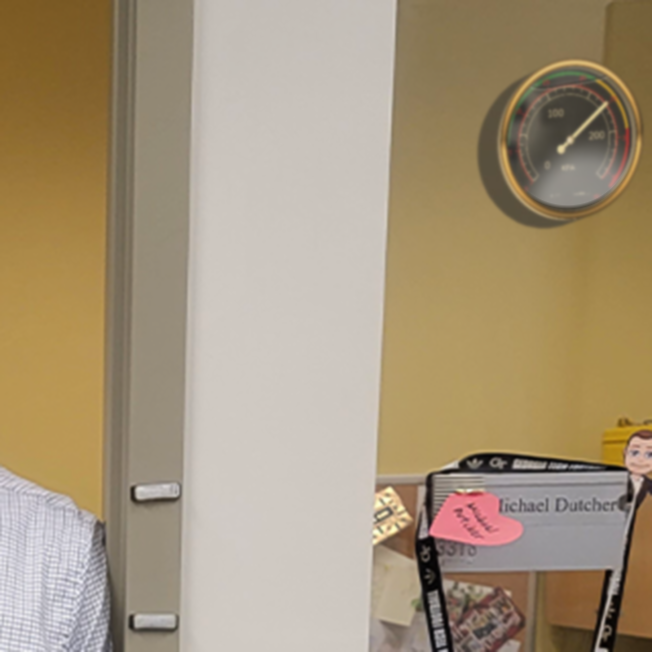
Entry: **170** kPa
